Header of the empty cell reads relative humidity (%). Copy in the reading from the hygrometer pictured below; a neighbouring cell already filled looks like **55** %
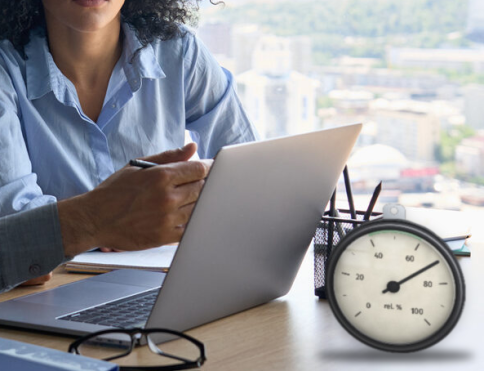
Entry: **70** %
